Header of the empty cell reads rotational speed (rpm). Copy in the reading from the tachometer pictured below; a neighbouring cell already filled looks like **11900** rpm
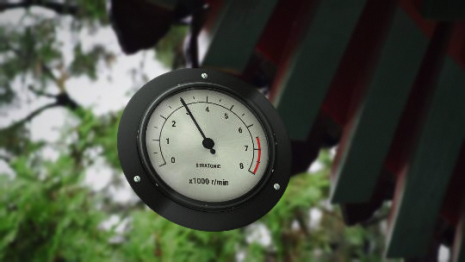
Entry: **3000** rpm
